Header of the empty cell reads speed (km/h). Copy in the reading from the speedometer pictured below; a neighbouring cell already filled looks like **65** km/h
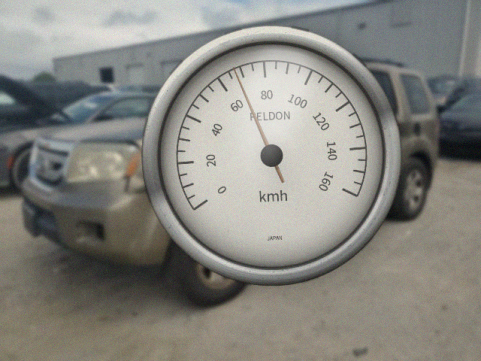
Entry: **67.5** km/h
